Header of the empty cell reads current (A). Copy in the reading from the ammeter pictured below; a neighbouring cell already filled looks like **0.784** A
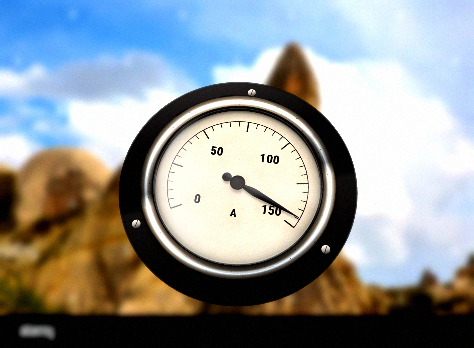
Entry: **145** A
